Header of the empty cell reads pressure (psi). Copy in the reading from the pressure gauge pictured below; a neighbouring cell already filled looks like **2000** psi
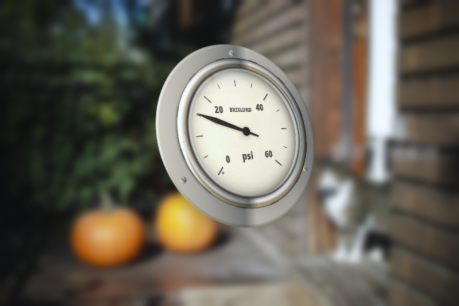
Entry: **15** psi
